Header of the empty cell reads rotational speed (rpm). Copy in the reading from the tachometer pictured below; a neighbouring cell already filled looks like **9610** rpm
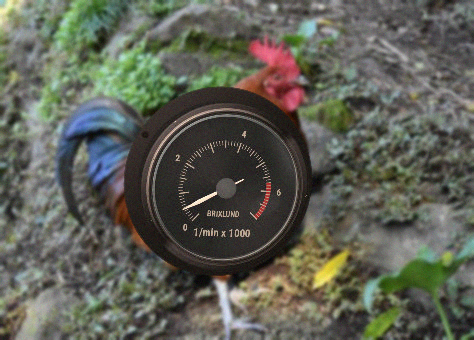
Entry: **500** rpm
